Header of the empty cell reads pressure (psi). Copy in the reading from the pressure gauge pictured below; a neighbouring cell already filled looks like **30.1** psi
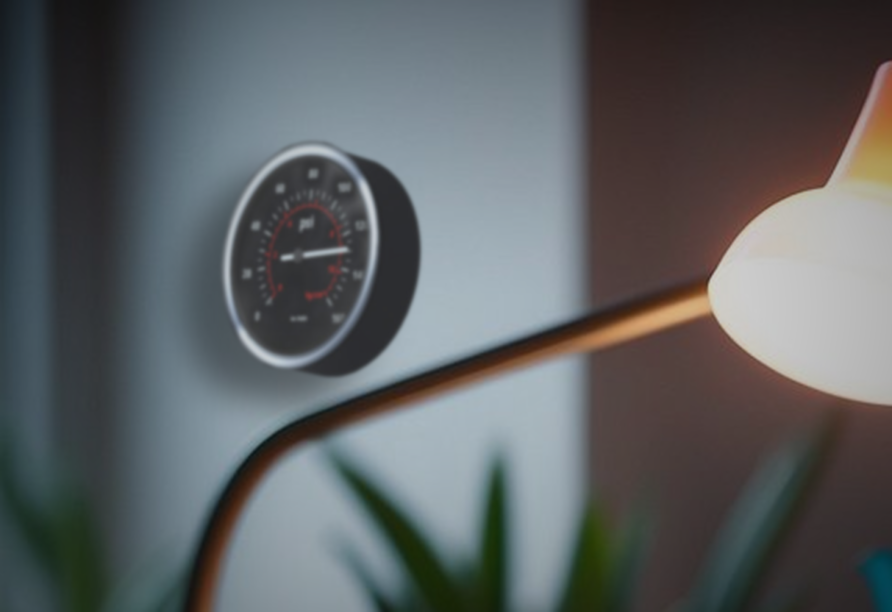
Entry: **130** psi
